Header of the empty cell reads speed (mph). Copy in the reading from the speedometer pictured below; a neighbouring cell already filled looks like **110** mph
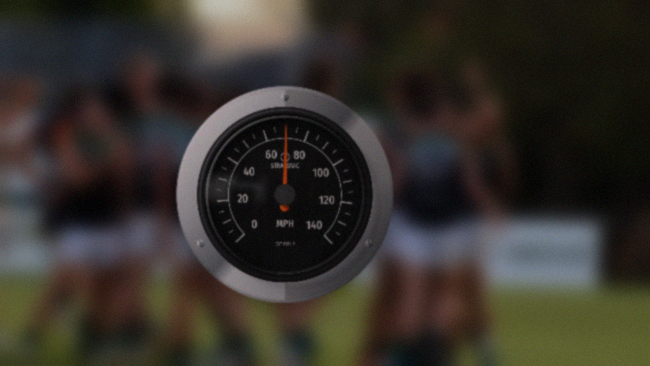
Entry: **70** mph
